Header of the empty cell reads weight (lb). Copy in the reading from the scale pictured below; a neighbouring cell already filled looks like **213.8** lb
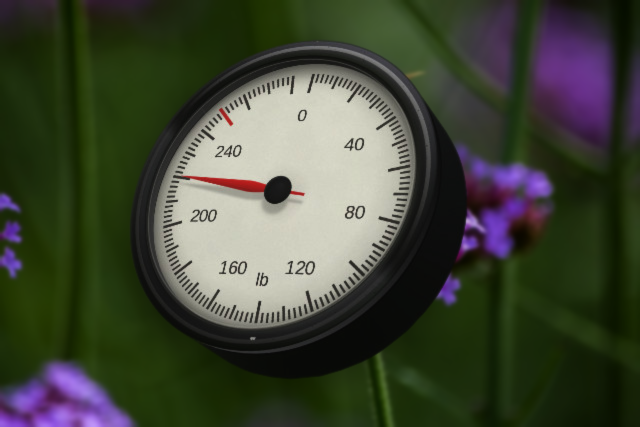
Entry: **220** lb
